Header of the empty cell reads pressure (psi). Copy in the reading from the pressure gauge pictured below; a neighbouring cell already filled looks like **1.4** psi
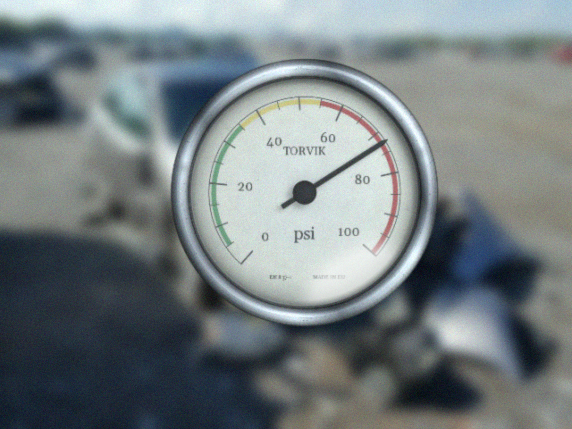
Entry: **72.5** psi
